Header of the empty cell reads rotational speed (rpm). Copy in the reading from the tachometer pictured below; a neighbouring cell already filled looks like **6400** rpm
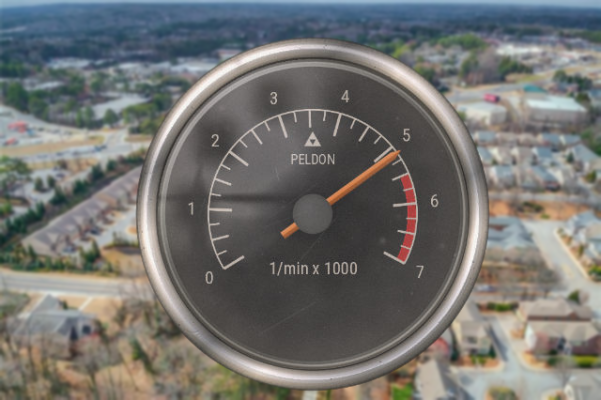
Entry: **5125** rpm
